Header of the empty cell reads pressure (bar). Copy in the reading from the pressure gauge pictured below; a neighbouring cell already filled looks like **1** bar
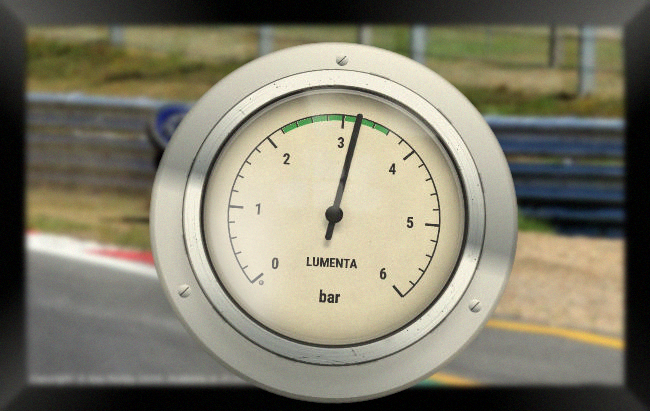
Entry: **3.2** bar
